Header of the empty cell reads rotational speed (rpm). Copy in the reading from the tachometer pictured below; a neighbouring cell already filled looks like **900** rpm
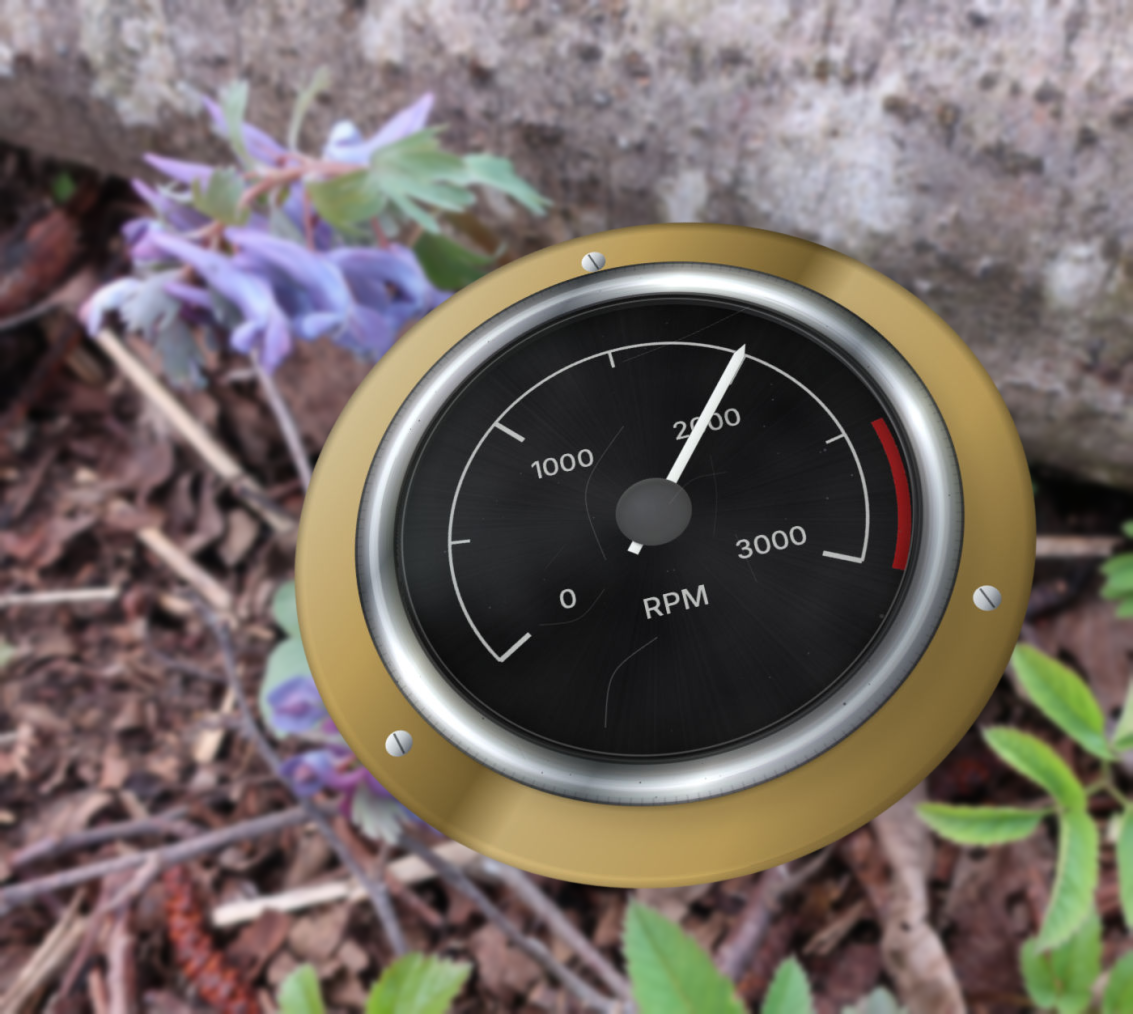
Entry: **2000** rpm
